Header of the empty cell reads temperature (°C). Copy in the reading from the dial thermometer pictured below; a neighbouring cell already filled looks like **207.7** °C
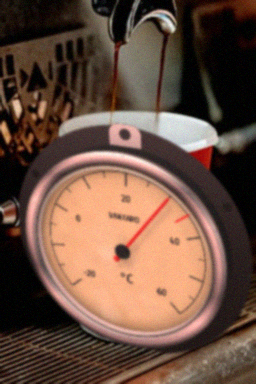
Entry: **30** °C
